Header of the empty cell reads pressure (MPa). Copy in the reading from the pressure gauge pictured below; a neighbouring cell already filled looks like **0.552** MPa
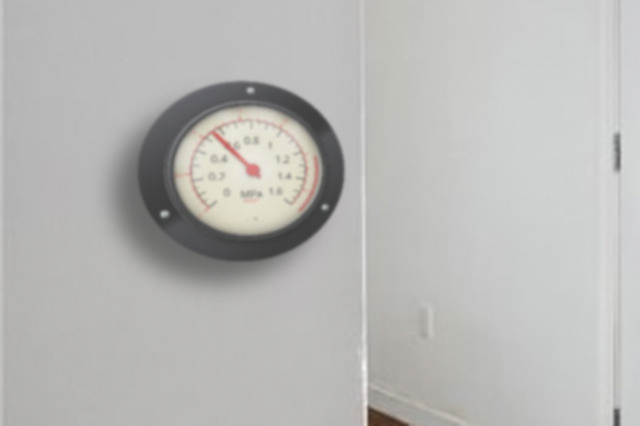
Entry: **0.55** MPa
